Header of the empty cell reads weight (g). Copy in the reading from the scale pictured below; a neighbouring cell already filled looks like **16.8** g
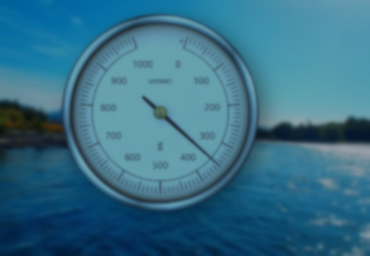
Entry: **350** g
